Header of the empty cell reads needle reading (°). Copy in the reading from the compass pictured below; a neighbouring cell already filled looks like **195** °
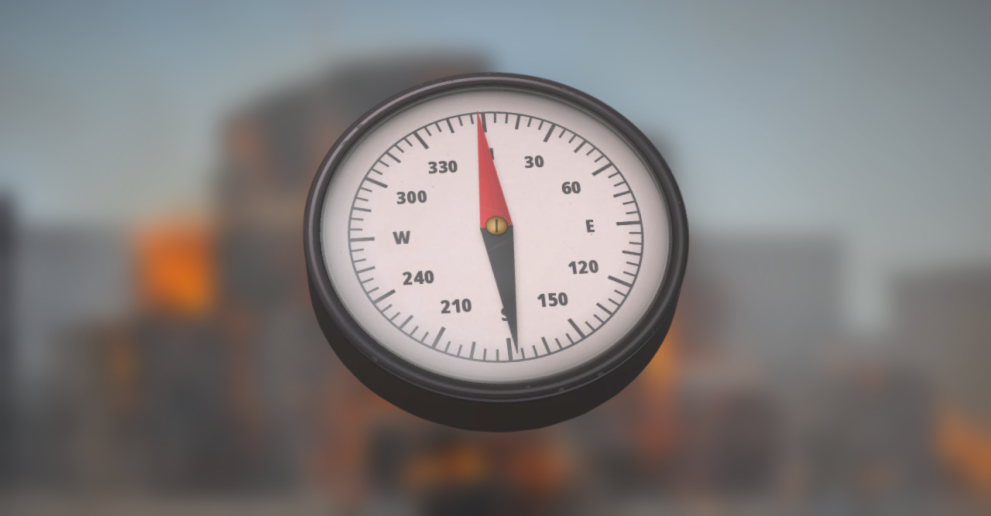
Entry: **357.5** °
